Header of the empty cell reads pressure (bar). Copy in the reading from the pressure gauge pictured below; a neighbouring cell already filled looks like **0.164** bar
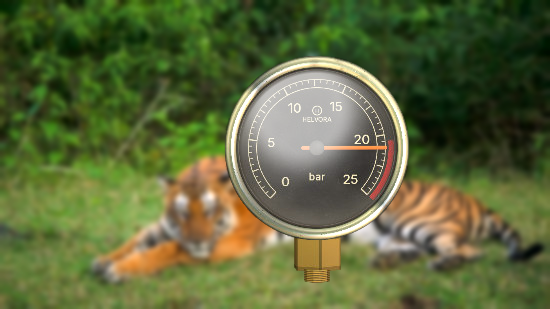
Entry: **21** bar
